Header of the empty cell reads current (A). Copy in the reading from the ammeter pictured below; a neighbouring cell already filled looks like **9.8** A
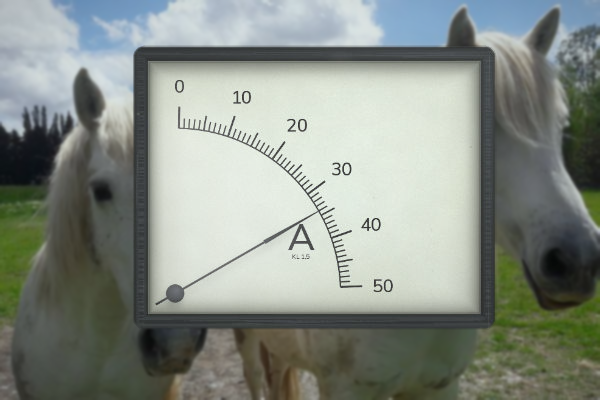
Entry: **34** A
